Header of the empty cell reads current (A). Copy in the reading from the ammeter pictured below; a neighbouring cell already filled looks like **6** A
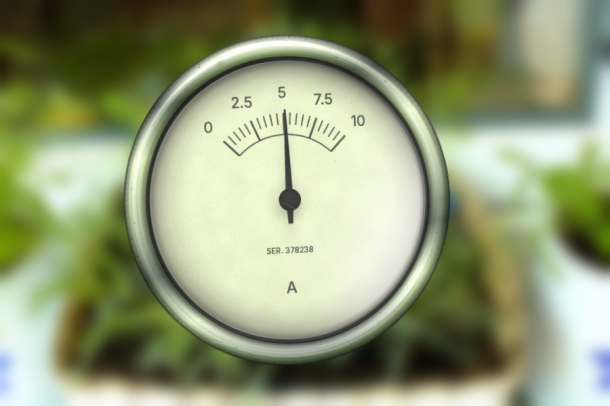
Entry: **5** A
